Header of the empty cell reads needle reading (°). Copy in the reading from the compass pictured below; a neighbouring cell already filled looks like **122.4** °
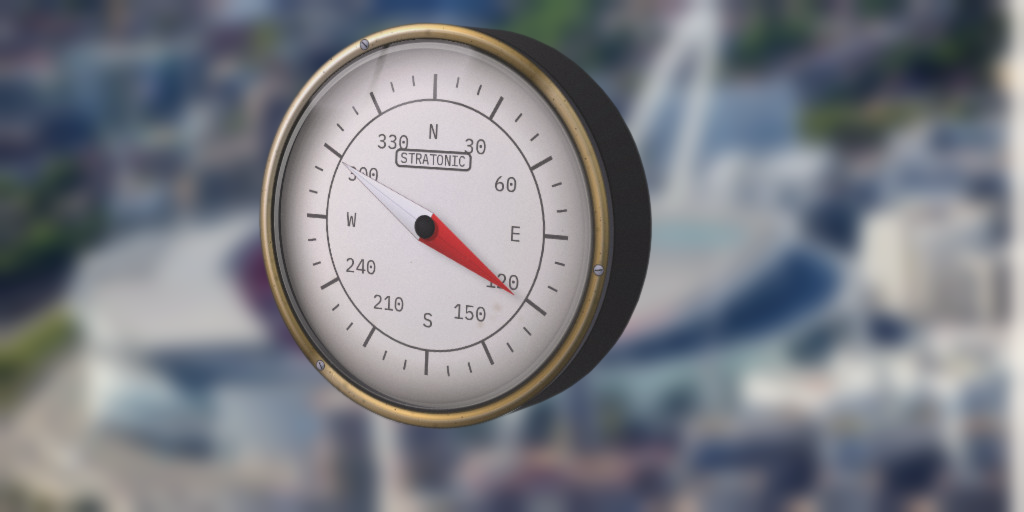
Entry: **120** °
